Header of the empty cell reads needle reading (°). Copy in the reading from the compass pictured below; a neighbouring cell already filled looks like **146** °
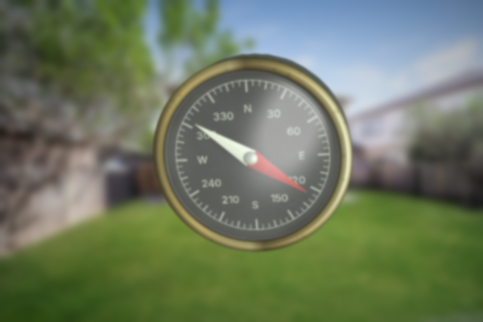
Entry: **125** °
